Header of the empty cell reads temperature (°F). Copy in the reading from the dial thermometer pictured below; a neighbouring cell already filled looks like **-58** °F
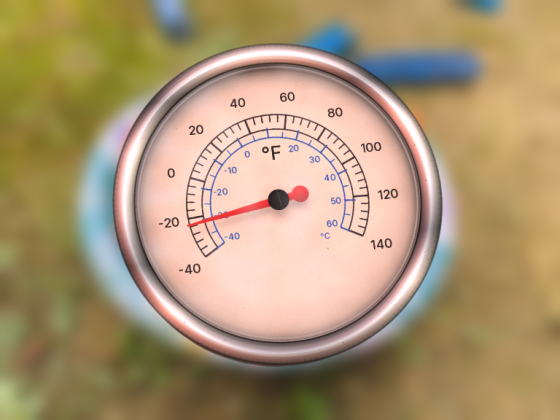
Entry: **-24** °F
